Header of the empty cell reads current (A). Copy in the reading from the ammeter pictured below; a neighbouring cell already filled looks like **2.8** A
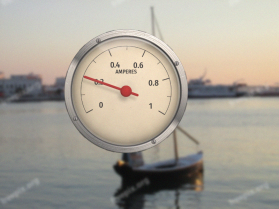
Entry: **0.2** A
